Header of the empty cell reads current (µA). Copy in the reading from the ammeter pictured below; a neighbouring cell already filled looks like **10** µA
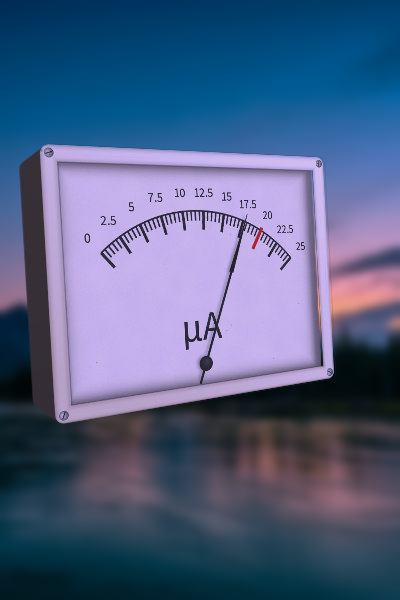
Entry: **17.5** µA
